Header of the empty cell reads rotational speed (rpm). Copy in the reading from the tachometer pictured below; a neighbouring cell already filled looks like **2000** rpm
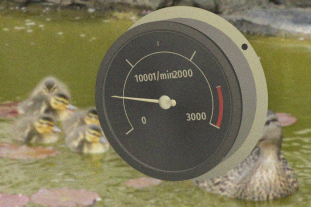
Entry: **500** rpm
